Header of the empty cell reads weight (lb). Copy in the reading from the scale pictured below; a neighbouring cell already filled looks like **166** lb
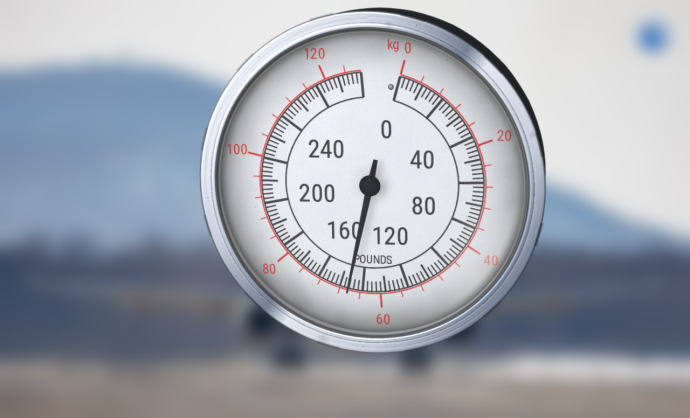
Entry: **146** lb
